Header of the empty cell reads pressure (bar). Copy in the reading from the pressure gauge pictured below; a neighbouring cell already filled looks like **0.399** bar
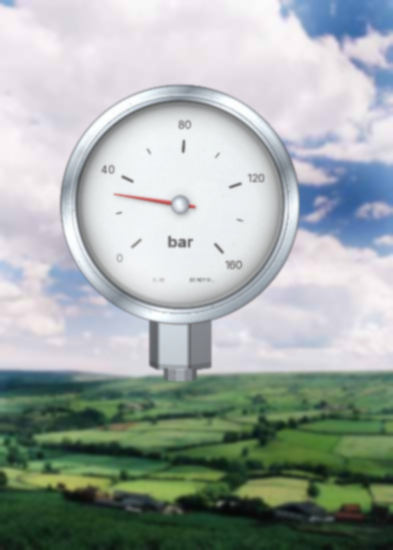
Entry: **30** bar
